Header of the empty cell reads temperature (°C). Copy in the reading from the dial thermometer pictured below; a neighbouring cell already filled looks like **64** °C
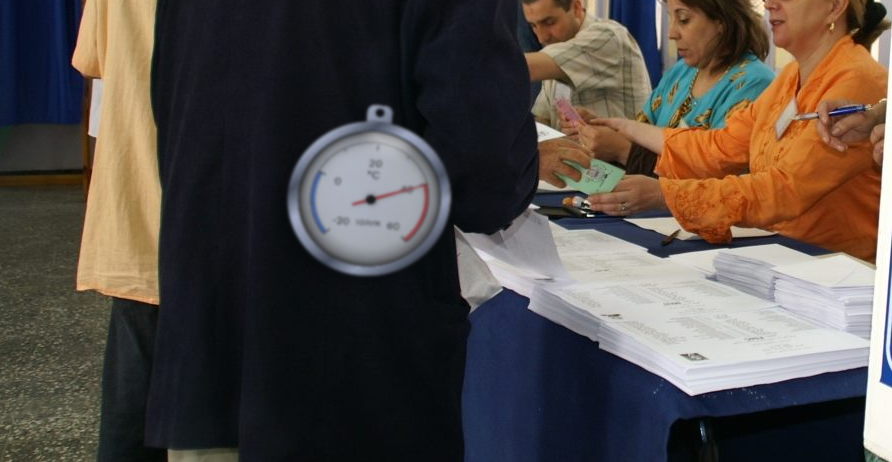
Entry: **40** °C
